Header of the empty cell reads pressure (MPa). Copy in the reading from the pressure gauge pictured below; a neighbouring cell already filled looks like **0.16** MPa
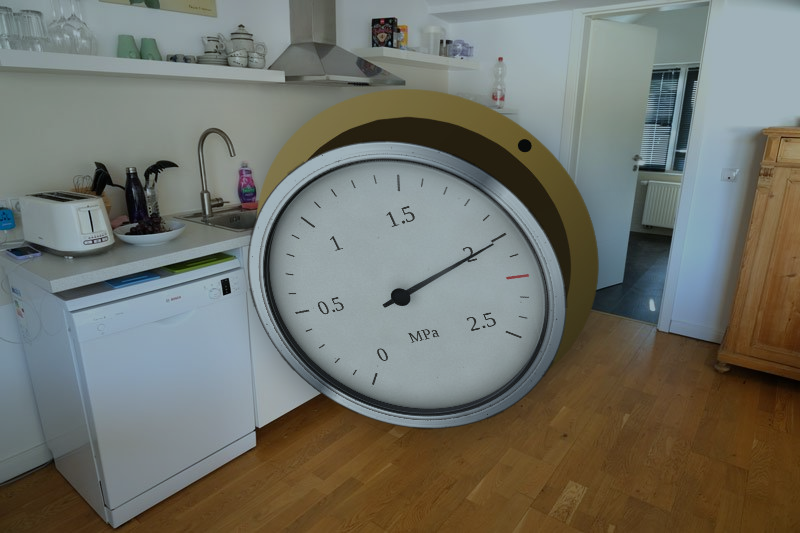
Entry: **2** MPa
